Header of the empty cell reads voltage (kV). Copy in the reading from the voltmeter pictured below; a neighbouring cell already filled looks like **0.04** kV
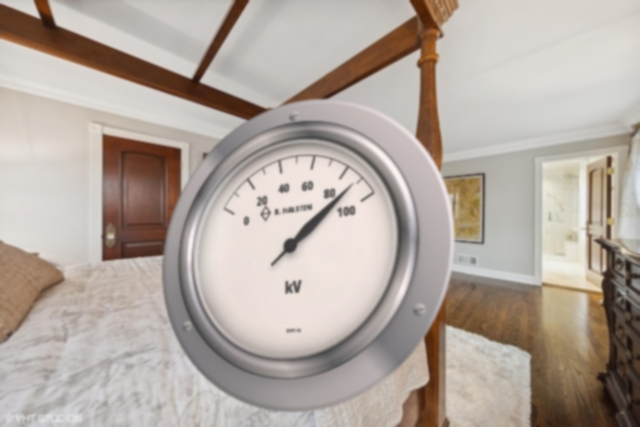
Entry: **90** kV
